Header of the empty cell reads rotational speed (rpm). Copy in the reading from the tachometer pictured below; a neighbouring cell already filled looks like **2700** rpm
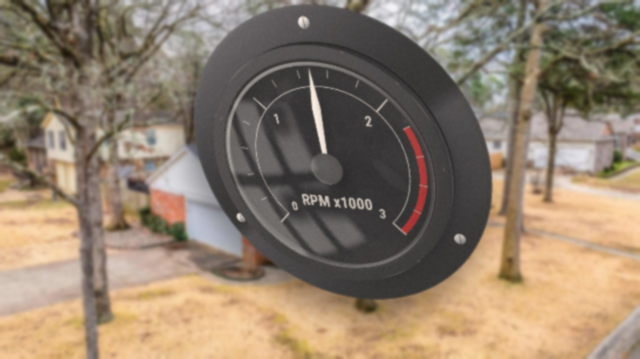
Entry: **1500** rpm
